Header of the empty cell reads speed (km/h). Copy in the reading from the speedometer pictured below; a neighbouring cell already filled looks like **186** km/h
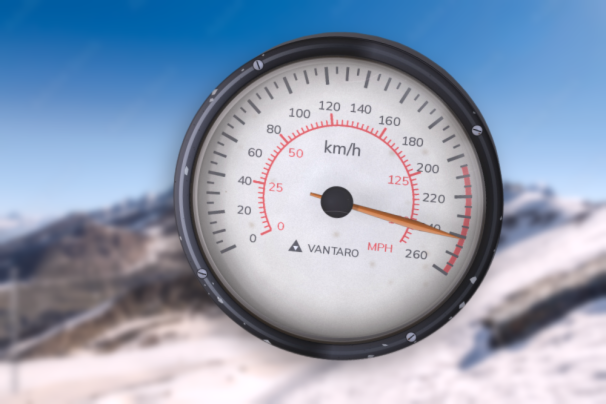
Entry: **240** km/h
